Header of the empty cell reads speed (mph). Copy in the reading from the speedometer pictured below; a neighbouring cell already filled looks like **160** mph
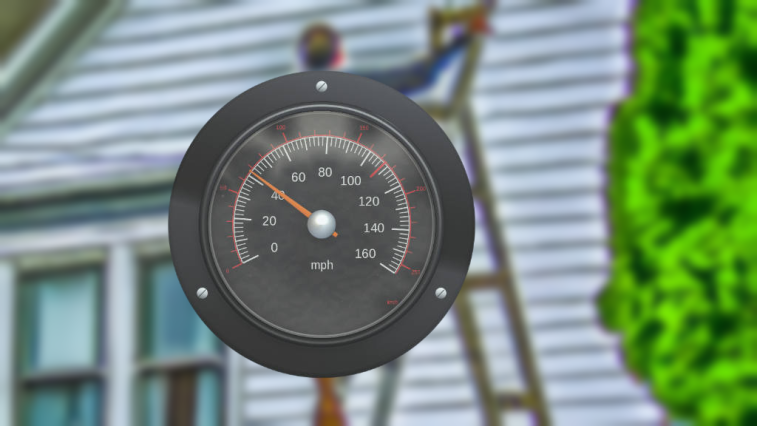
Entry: **42** mph
